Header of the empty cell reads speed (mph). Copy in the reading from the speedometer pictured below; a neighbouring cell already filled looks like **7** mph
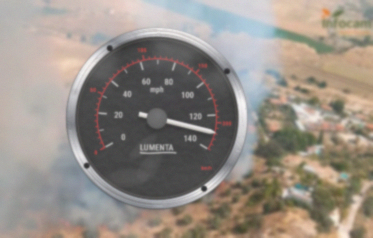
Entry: **130** mph
